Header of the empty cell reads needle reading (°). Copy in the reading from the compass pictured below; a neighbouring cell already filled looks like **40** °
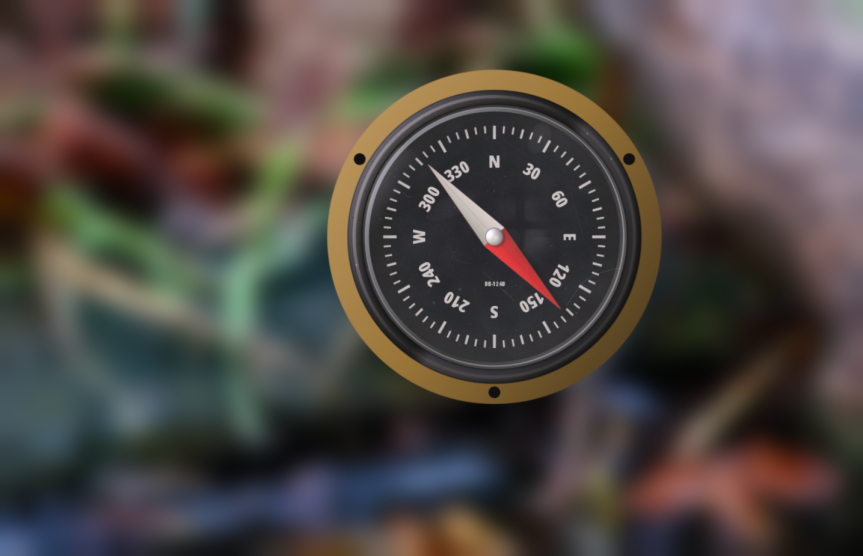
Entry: **137.5** °
